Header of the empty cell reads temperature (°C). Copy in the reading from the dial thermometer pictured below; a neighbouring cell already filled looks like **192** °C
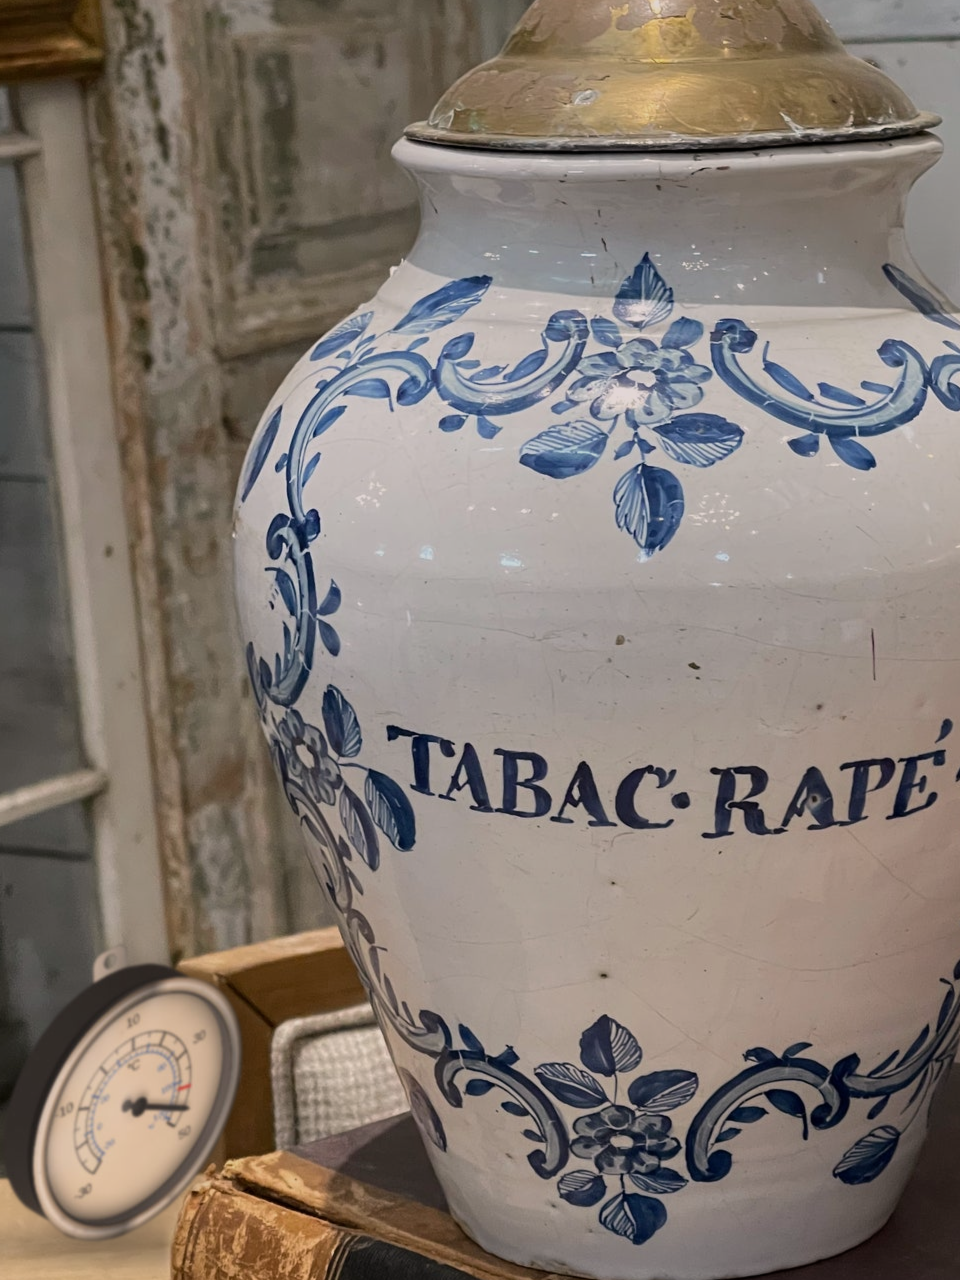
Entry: **45** °C
